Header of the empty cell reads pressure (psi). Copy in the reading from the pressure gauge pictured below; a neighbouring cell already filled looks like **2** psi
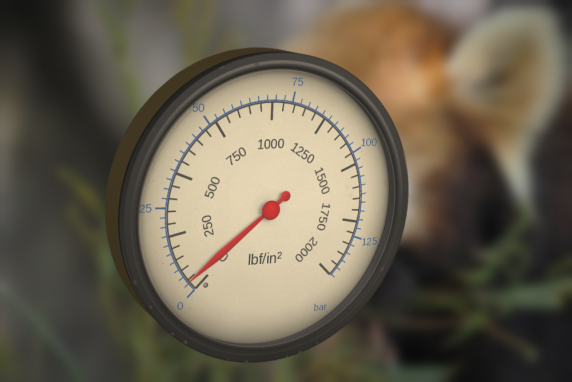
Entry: **50** psi
